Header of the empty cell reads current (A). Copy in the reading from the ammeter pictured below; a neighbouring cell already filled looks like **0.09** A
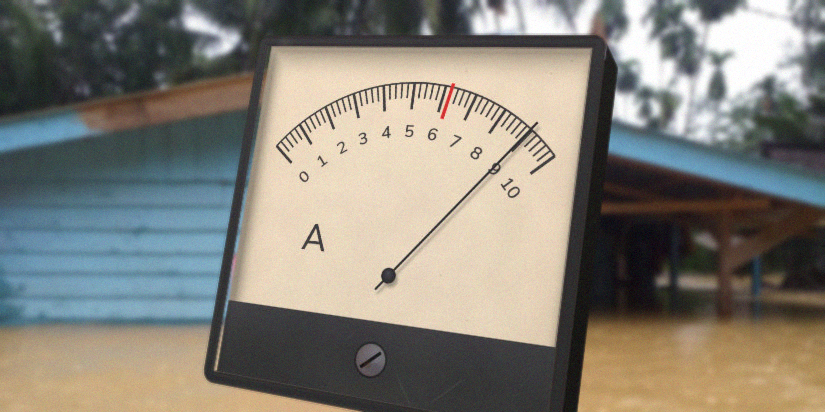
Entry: **9** A
